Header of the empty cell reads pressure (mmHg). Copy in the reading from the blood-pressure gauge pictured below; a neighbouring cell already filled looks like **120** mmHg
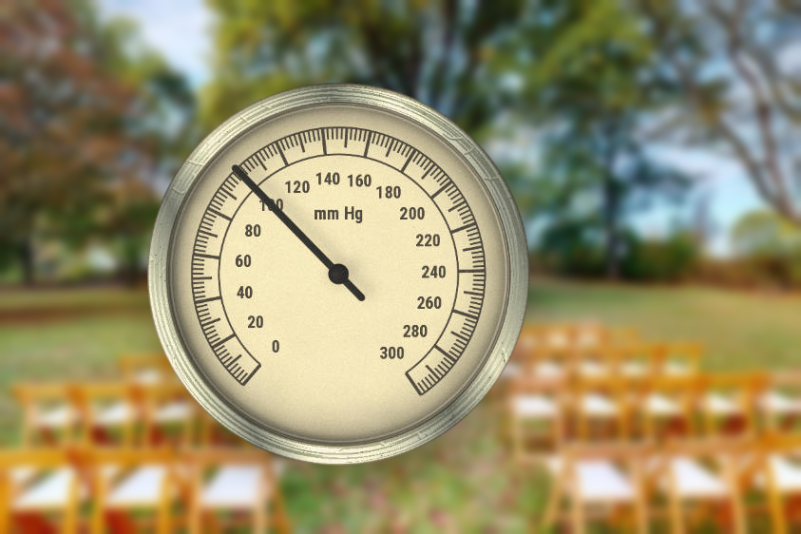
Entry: **100** mmHg
